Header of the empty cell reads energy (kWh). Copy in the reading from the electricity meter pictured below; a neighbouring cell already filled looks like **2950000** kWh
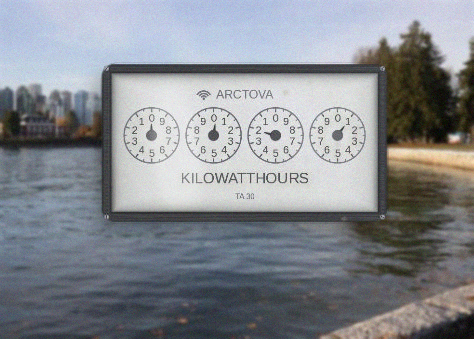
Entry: **21** kWh
